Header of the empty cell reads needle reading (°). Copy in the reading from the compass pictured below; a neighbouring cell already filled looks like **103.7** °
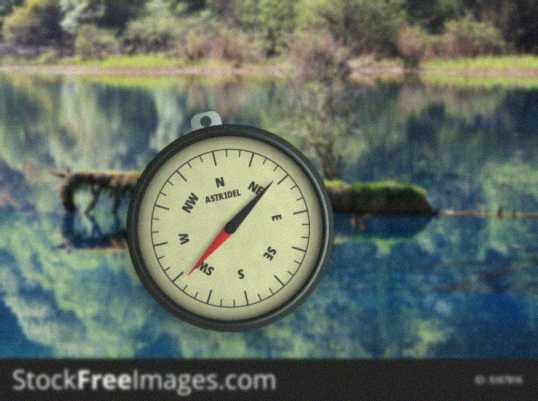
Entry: **235** °
